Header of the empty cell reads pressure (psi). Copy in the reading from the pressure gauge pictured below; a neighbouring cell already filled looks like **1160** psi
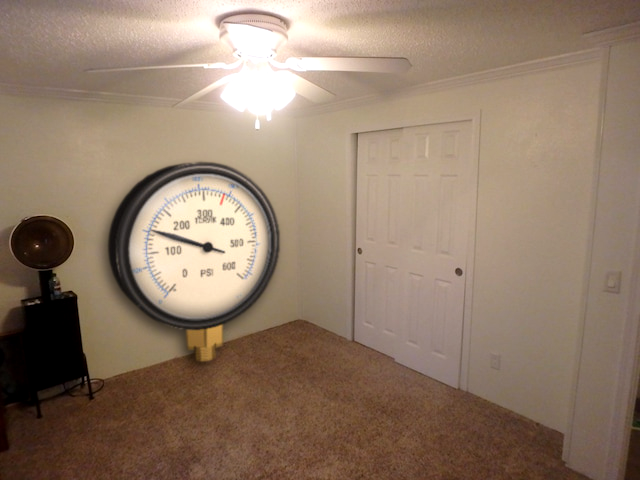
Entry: **150** psi
